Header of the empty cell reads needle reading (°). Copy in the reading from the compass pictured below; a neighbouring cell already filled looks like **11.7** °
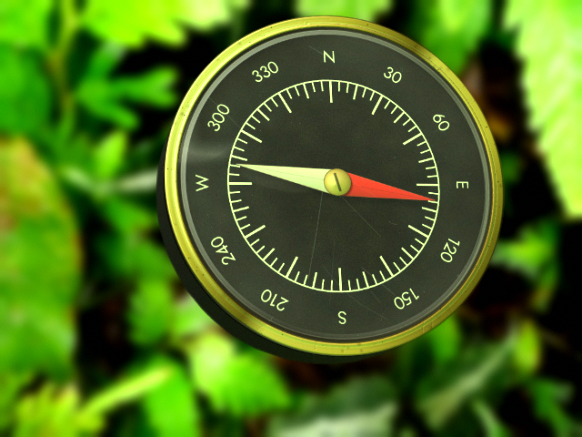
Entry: **100** °
